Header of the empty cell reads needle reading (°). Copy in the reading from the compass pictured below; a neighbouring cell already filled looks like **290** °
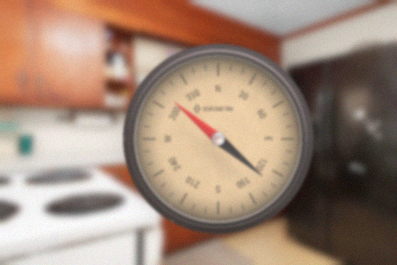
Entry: **310** °
